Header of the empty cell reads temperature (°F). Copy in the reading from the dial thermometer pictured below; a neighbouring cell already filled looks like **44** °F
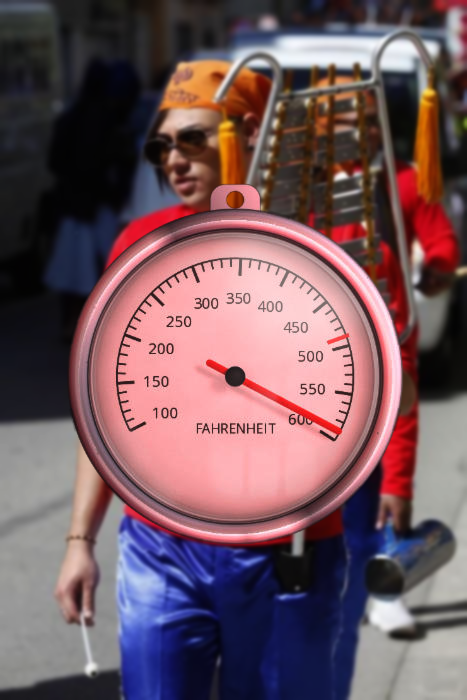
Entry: **590** °F
